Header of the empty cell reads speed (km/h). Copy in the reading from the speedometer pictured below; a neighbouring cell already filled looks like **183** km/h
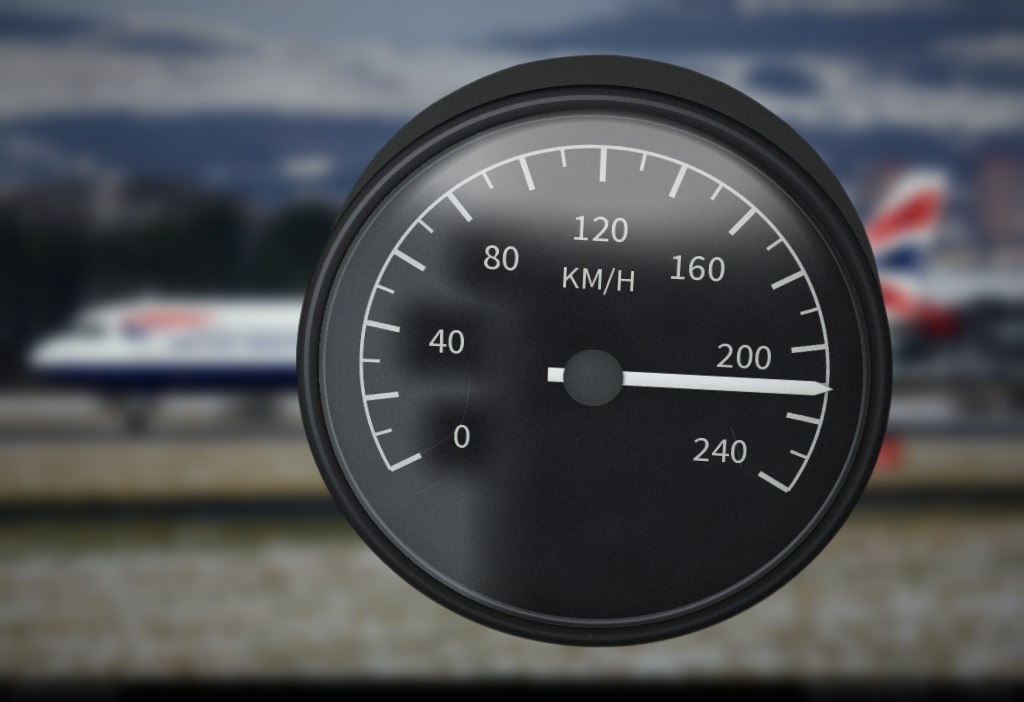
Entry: **210** km/h
